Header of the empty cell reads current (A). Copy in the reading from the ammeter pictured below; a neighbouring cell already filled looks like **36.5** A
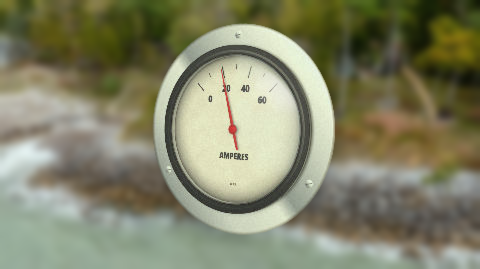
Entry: **20** A
